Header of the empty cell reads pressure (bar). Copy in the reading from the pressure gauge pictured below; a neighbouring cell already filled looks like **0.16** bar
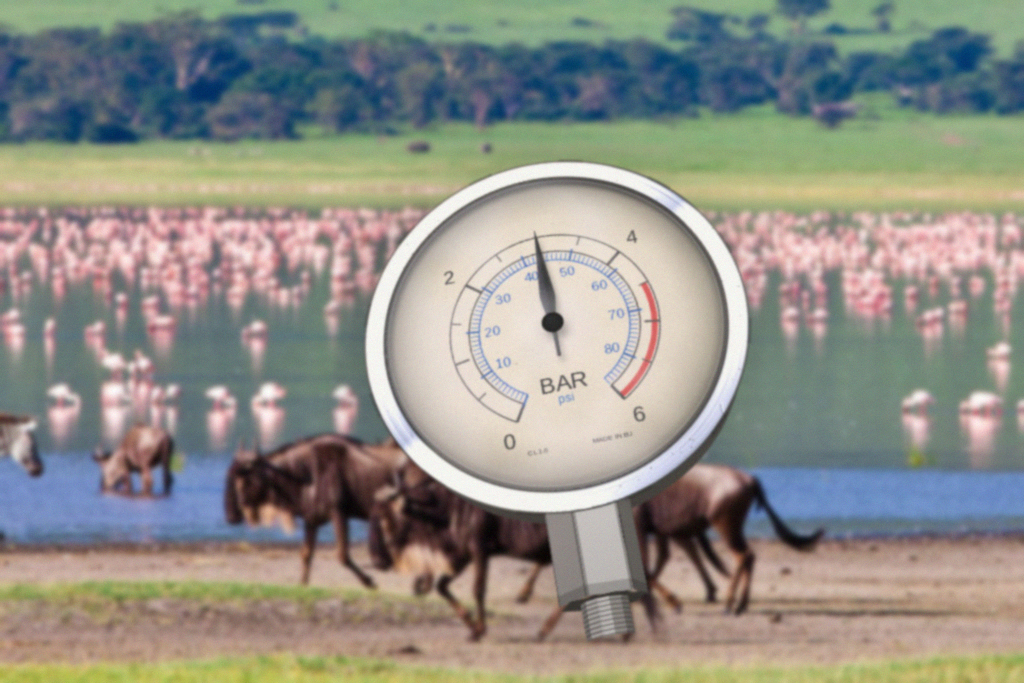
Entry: **3** bar
